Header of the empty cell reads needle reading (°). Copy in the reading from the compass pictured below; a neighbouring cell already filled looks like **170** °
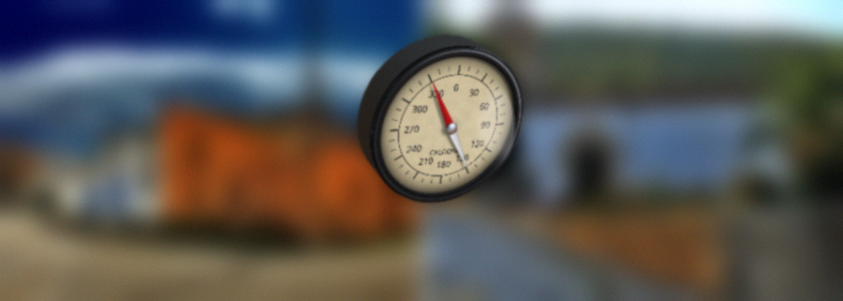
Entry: **330** °
